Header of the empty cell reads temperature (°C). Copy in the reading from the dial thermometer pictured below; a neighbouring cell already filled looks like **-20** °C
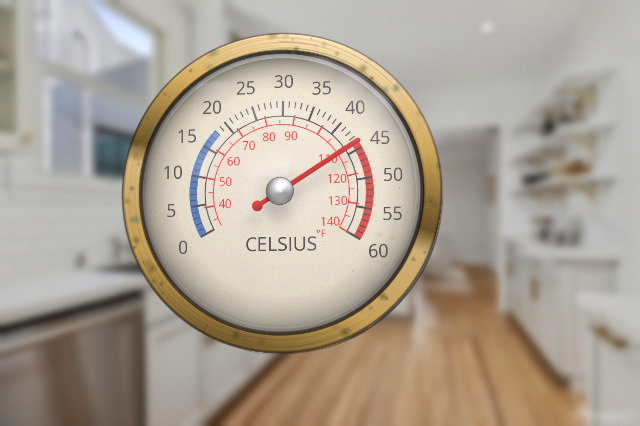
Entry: **44** °C
